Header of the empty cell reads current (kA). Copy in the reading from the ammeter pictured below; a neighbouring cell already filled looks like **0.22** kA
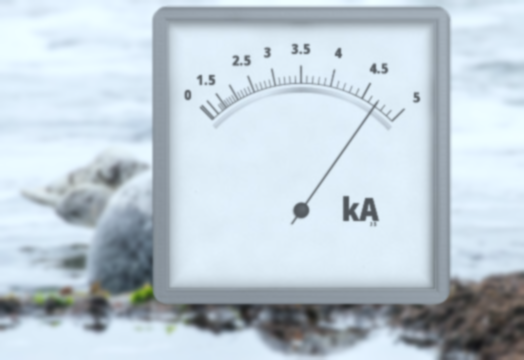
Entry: **4.7** kA
